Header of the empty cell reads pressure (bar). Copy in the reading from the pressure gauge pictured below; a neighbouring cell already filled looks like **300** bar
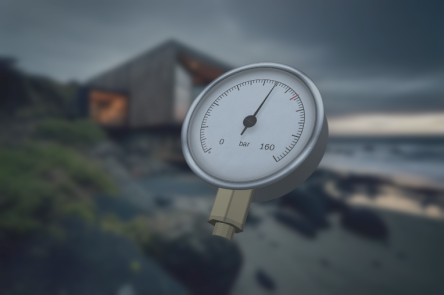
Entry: **90** bar
